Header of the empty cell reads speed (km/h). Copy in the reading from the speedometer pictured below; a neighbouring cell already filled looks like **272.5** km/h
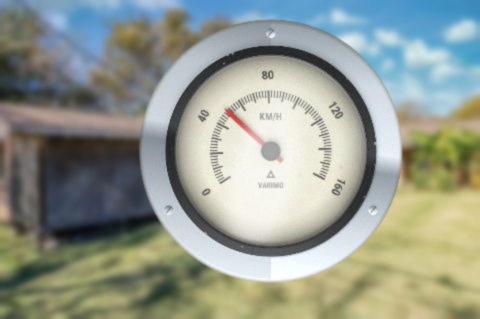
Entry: **50** km/h
